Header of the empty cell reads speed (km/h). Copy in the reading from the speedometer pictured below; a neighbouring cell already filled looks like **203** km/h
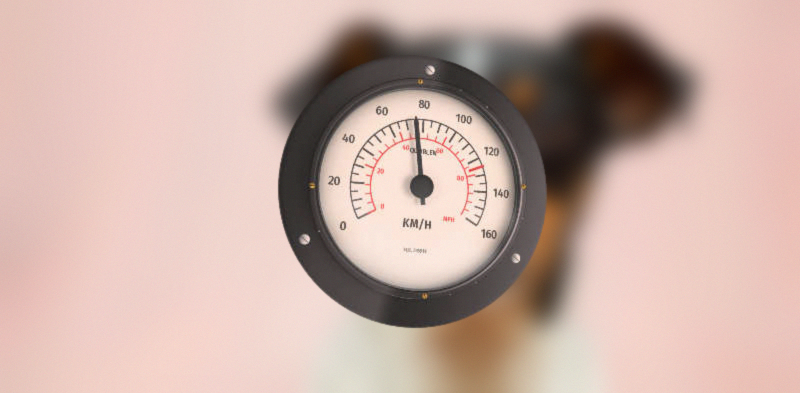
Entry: **75** km/h
